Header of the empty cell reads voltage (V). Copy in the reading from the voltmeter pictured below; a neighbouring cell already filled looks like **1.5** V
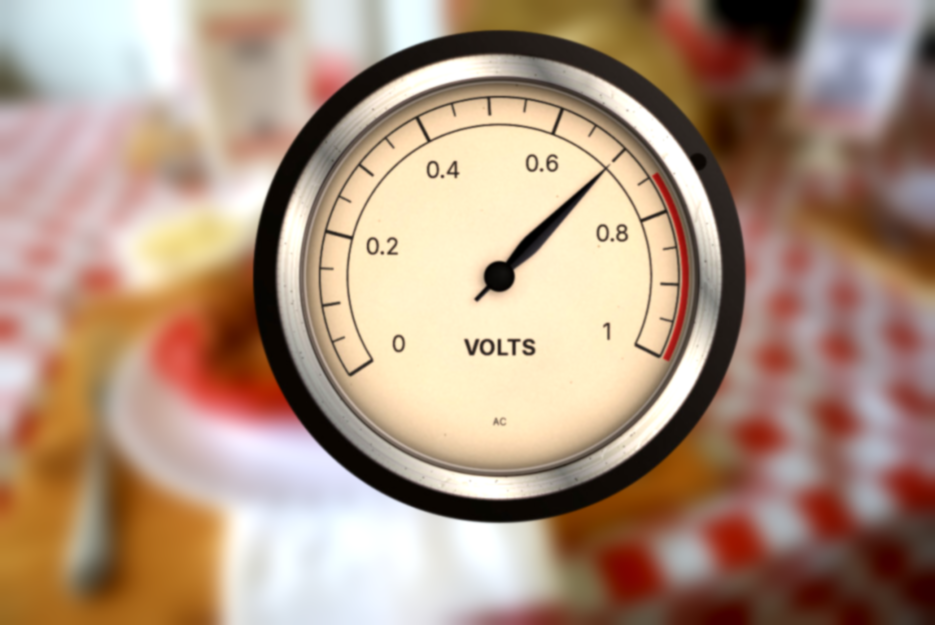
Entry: **0.7** V
